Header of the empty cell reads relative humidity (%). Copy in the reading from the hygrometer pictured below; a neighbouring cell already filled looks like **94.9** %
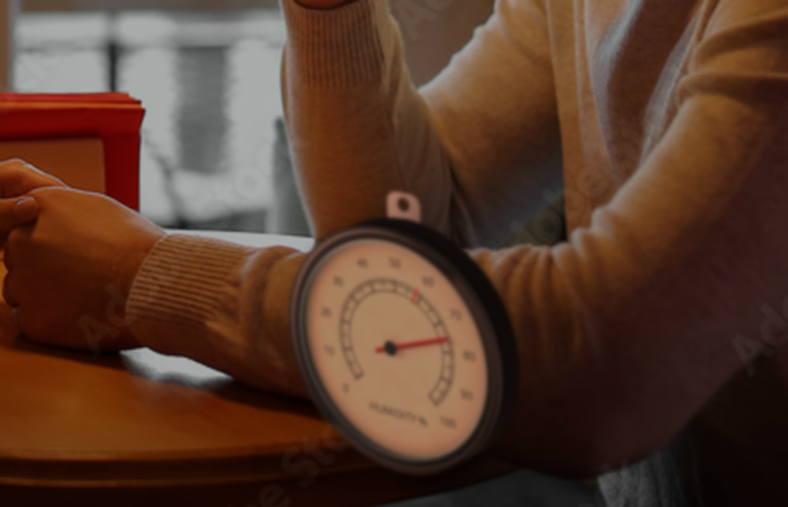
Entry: **75** %
